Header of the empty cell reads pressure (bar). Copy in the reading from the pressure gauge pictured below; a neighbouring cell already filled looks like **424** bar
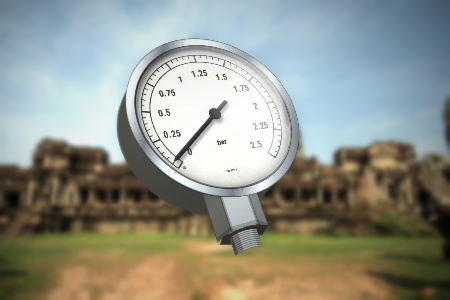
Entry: **0.05** bar
